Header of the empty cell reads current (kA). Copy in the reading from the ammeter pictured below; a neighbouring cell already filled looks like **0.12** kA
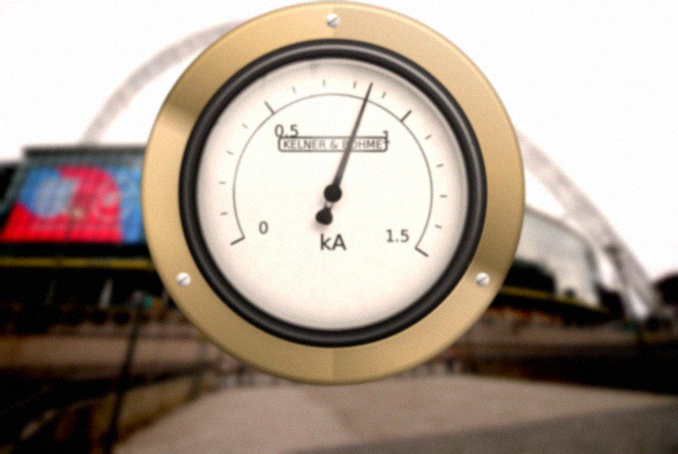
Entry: **0.85** kA
